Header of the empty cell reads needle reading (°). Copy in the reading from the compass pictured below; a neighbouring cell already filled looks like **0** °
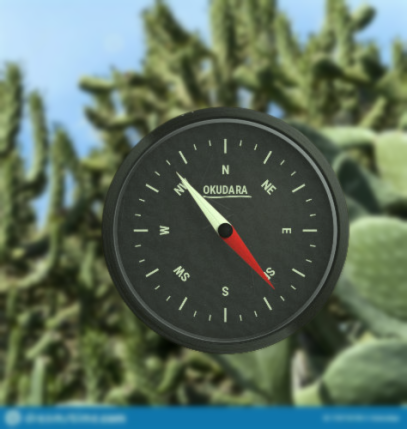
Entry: **140** °
